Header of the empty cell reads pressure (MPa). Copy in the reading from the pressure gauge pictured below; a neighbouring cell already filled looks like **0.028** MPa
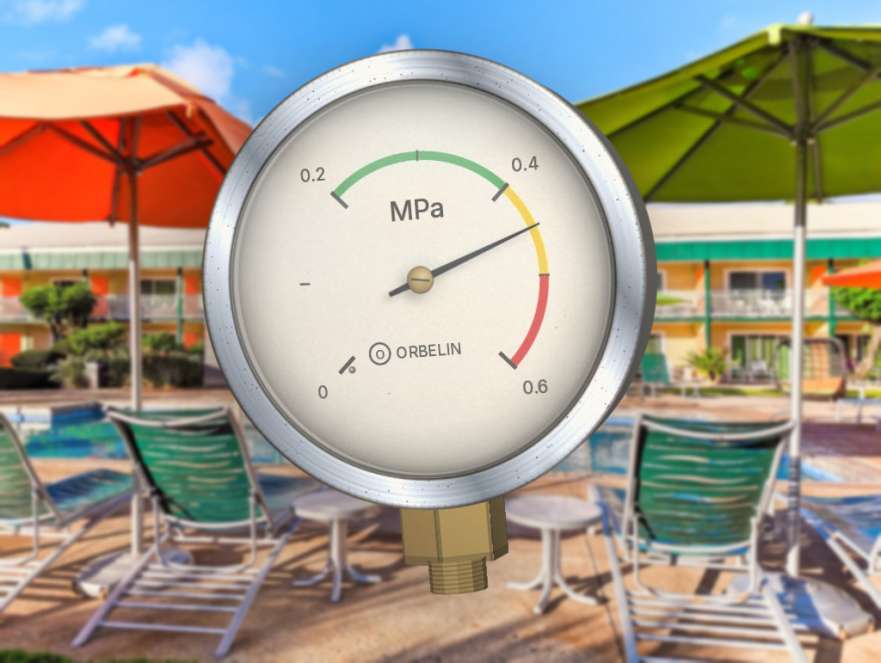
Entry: **0.45** MPa
